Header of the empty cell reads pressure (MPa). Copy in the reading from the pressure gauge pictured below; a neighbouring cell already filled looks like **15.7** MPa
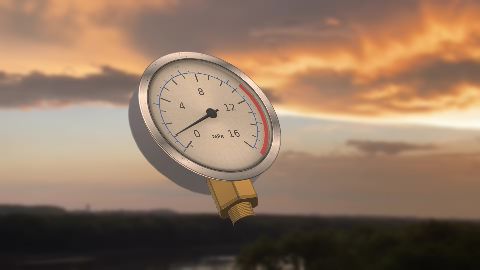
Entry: **1** MPa
